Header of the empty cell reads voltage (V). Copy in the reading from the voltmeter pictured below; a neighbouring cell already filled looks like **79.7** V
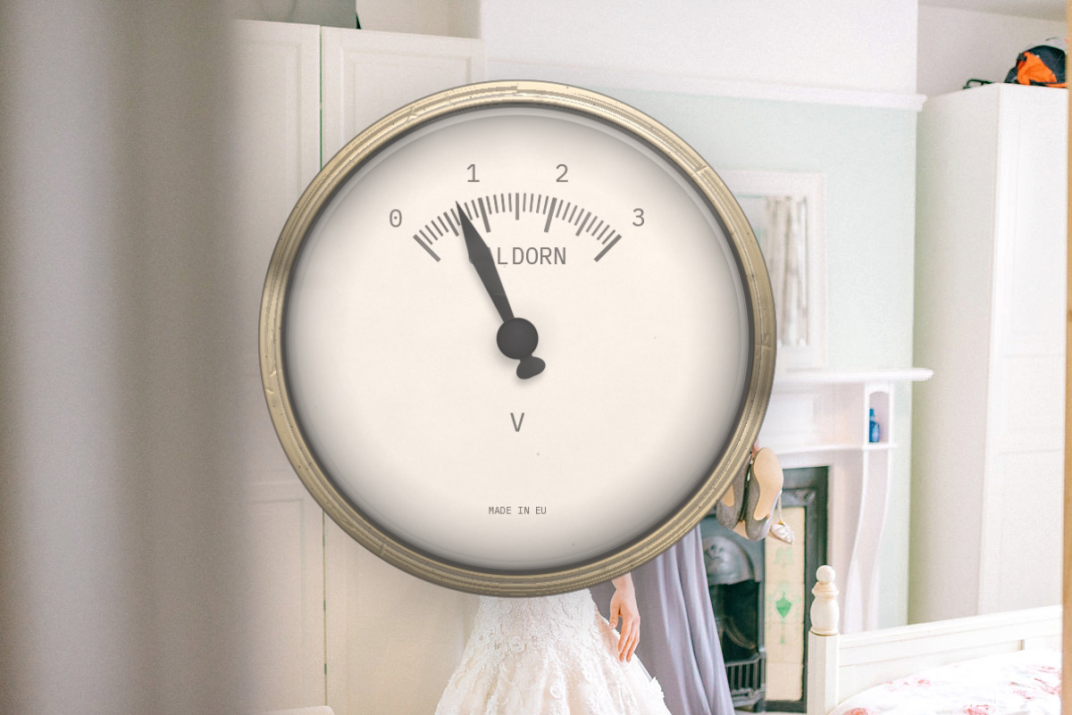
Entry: **0.7** V
